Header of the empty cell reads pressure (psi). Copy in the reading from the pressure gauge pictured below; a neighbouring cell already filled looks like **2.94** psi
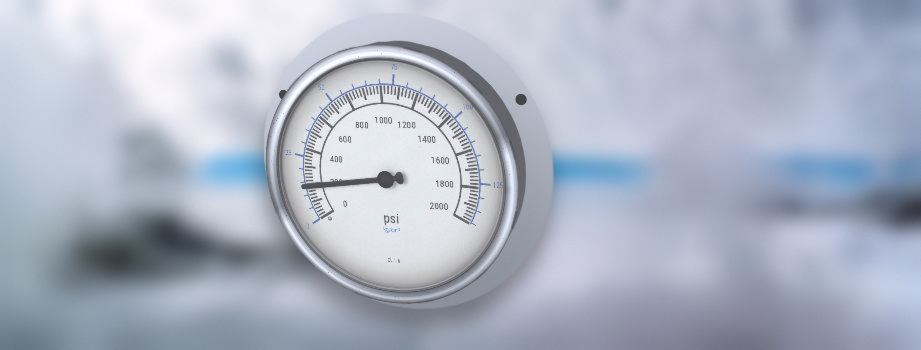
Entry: **200** psi
